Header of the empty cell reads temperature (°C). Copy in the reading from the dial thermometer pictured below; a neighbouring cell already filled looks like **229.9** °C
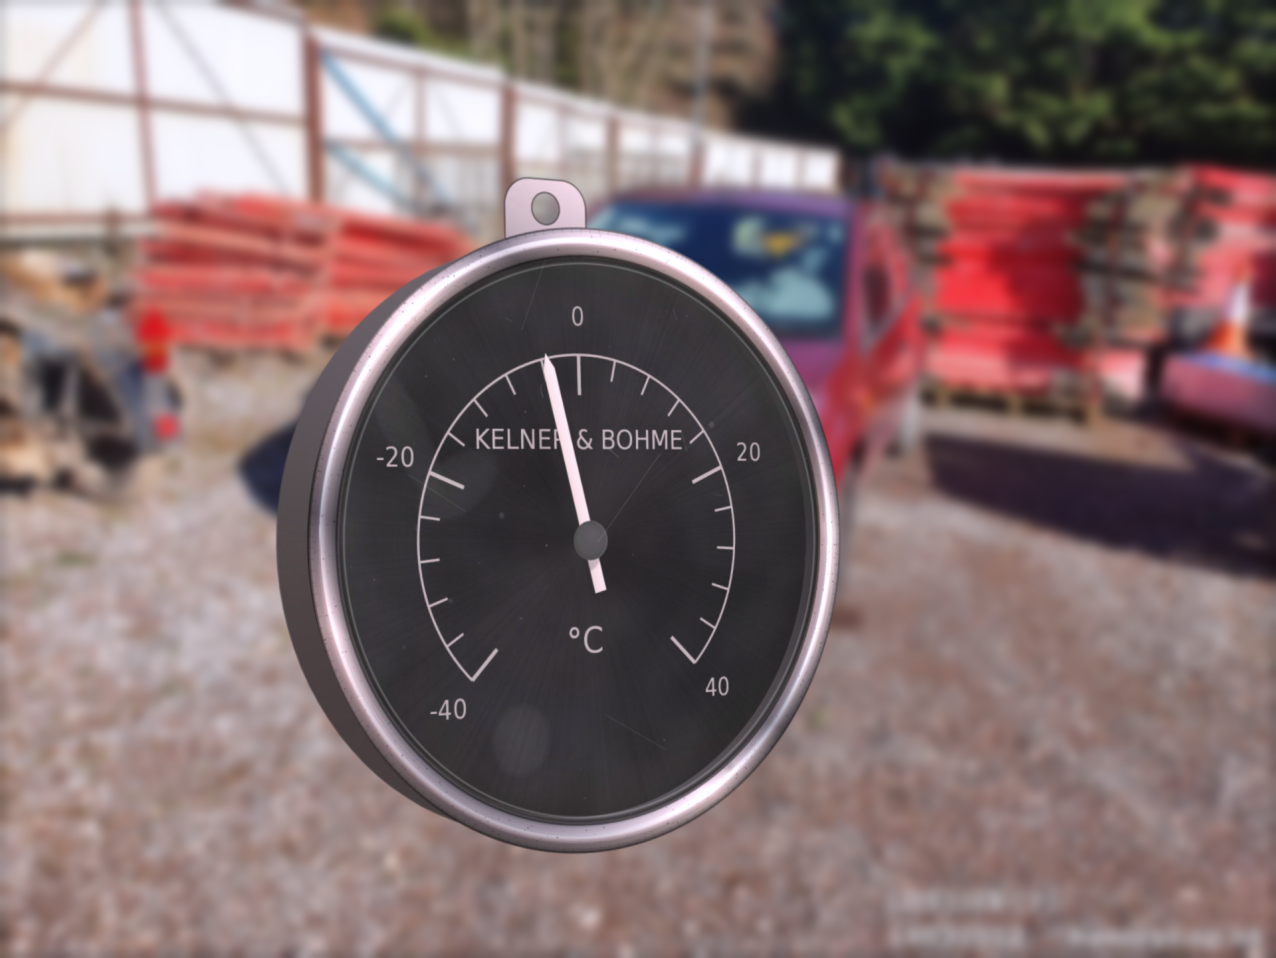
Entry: **-4** °C
